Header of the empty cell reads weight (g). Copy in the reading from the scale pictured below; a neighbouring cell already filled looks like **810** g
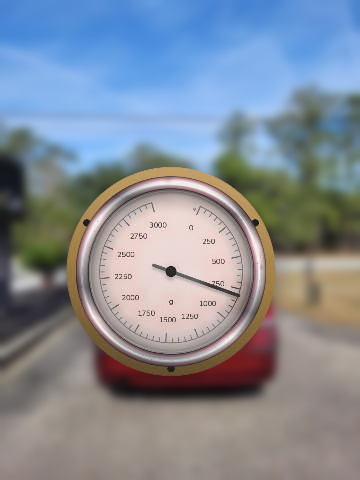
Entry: **800** g
